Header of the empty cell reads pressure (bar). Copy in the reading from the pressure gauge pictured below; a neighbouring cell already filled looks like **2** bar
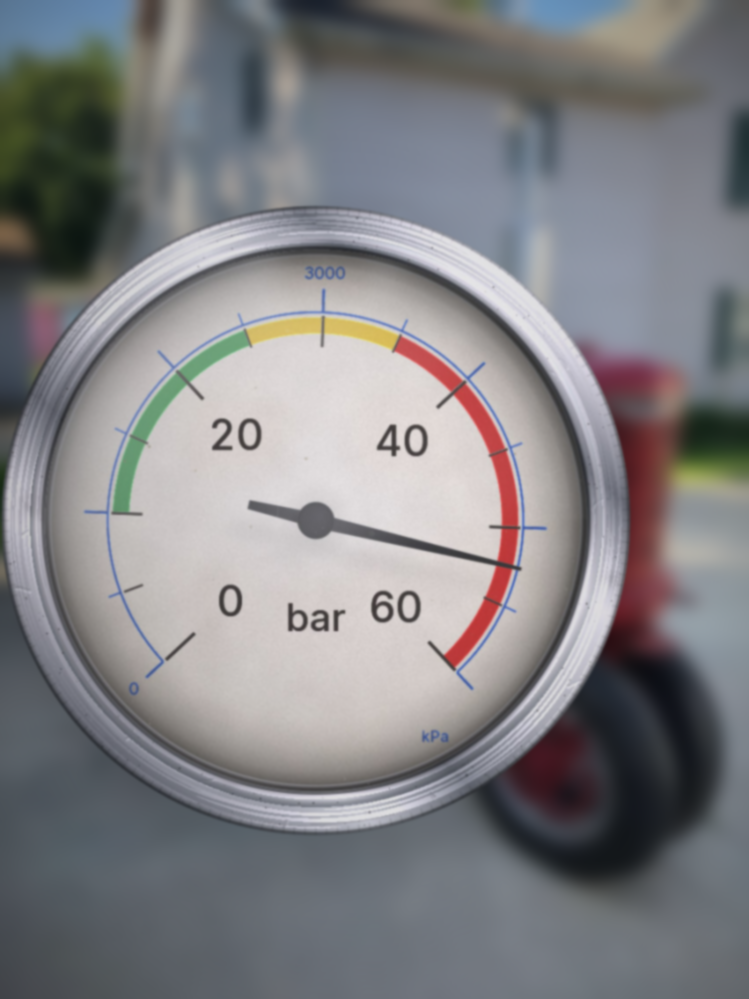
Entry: **52.5** bar
